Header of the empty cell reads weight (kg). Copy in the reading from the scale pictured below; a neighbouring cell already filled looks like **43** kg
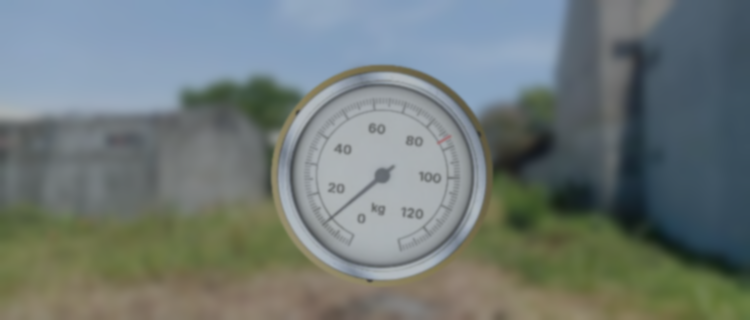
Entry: **10** kg
